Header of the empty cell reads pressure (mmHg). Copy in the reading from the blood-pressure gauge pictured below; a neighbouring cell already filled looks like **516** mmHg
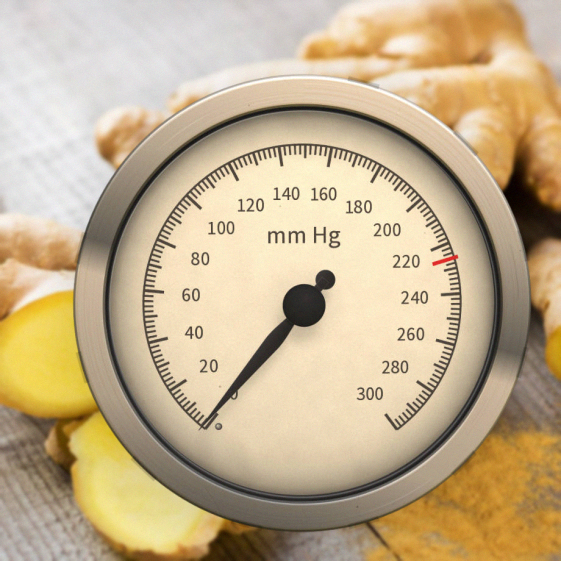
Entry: **2** mmHg
